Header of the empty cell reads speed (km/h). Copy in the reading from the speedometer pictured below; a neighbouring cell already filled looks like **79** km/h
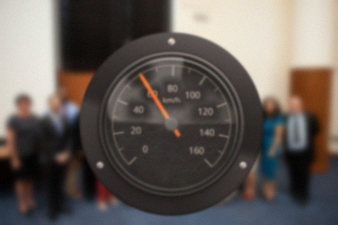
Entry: **60** km/h
